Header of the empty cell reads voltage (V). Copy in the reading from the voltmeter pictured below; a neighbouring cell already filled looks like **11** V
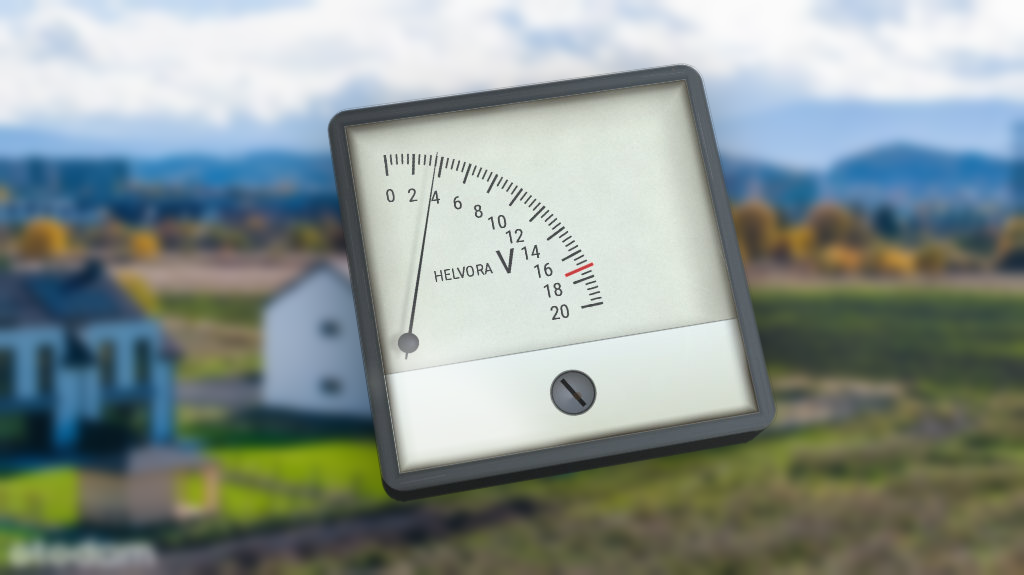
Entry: **3.6** V
